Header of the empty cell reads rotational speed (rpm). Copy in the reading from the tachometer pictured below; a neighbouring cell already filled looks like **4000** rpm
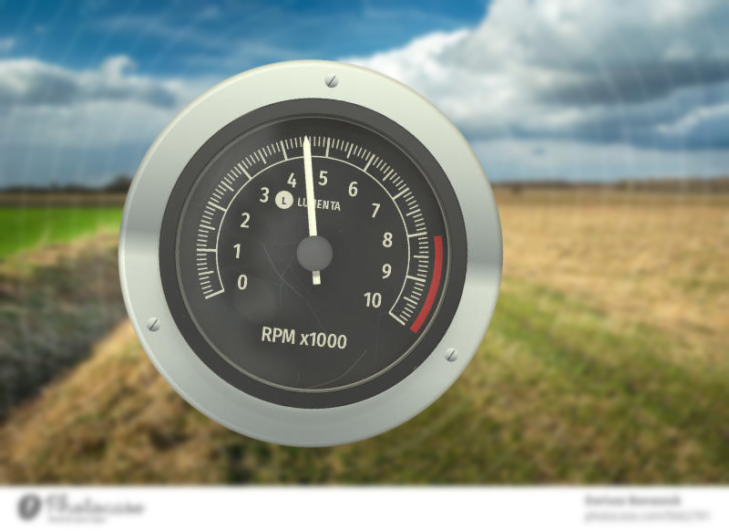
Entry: **4500** rpm
